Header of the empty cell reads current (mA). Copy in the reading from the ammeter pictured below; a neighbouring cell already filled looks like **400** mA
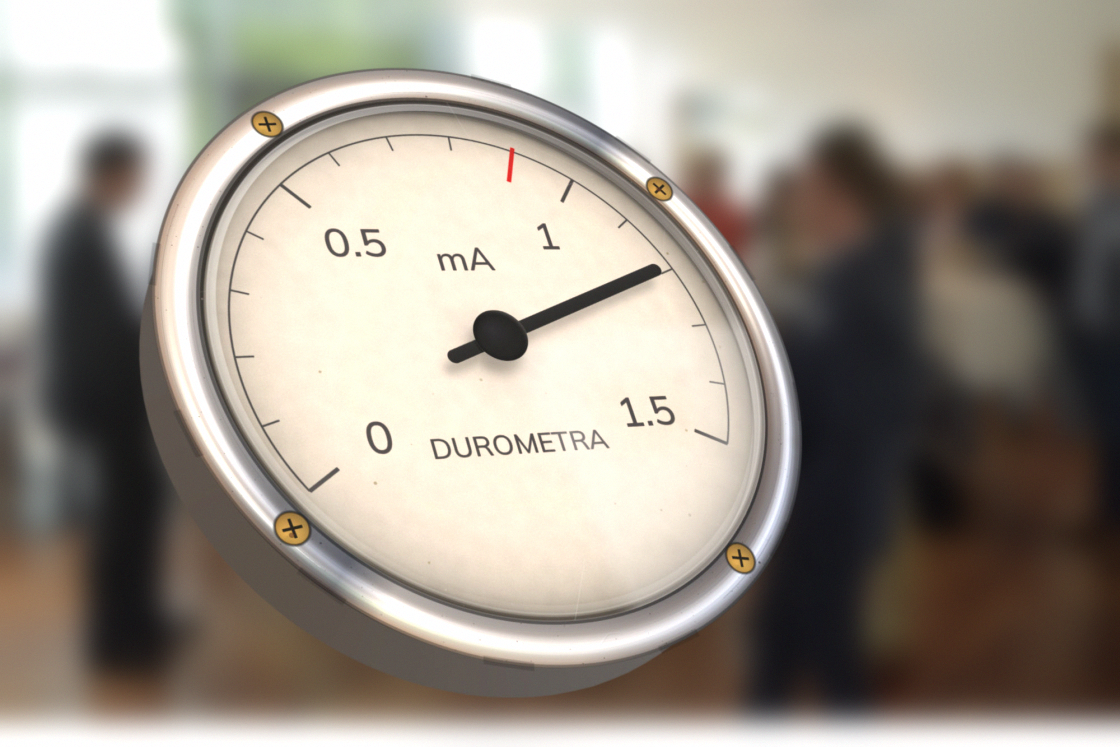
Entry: **1.2** mA
